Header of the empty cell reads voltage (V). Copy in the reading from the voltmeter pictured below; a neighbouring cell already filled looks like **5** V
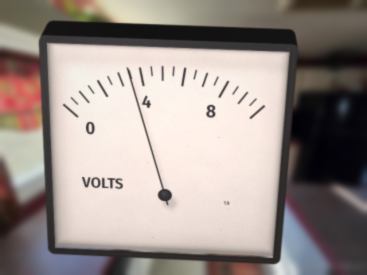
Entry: **3.5** V
